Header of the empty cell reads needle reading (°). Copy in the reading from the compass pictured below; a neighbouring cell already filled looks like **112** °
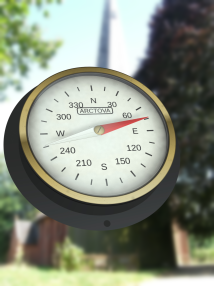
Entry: **75** °
